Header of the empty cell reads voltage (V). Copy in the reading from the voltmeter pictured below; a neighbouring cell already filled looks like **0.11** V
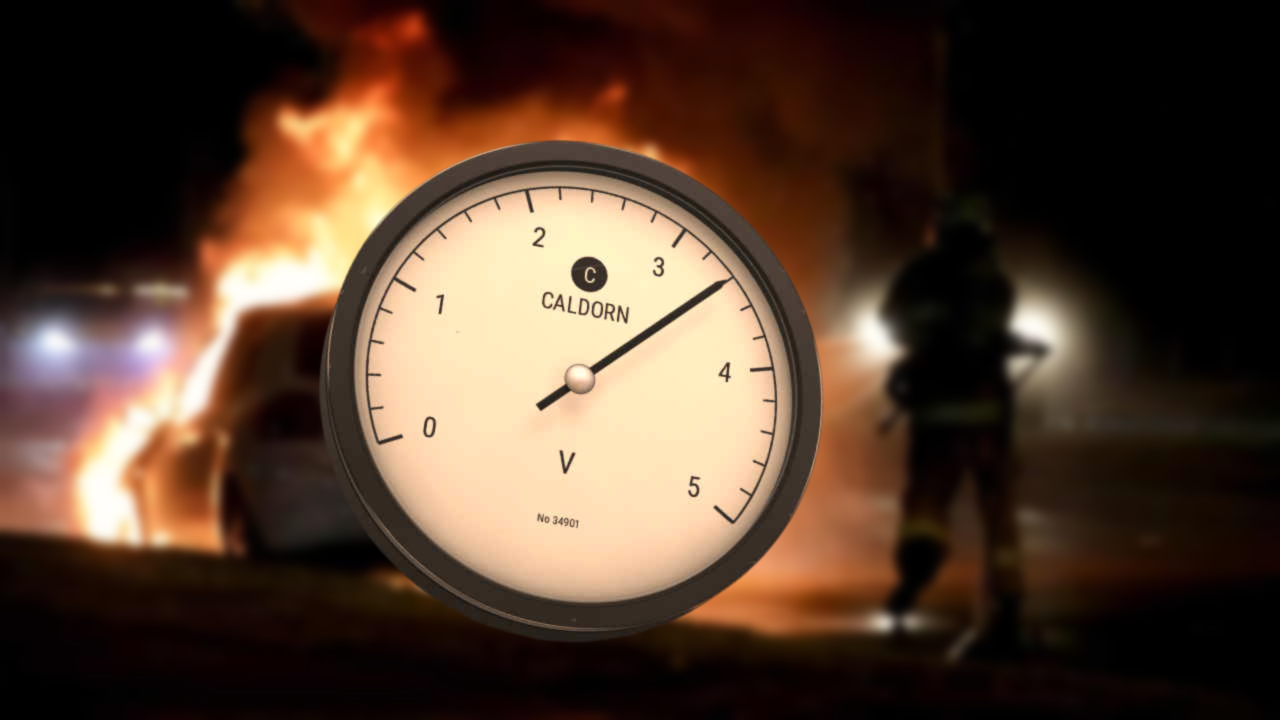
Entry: **3.4** V
